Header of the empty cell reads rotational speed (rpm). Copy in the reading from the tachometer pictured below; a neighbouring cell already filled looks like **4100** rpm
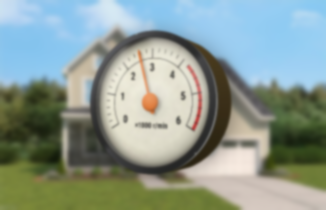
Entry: **2600** rpm
